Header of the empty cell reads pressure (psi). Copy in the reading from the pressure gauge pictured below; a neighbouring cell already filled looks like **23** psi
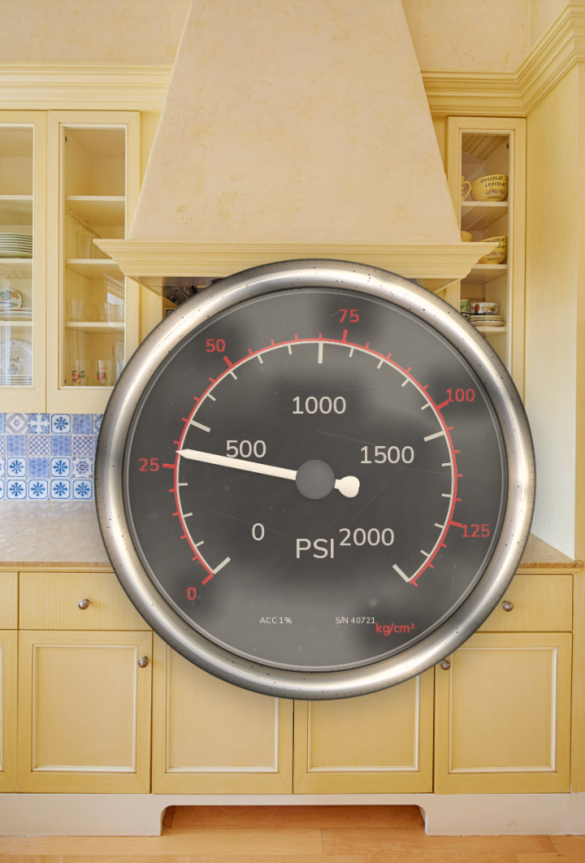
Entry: **400** psi
